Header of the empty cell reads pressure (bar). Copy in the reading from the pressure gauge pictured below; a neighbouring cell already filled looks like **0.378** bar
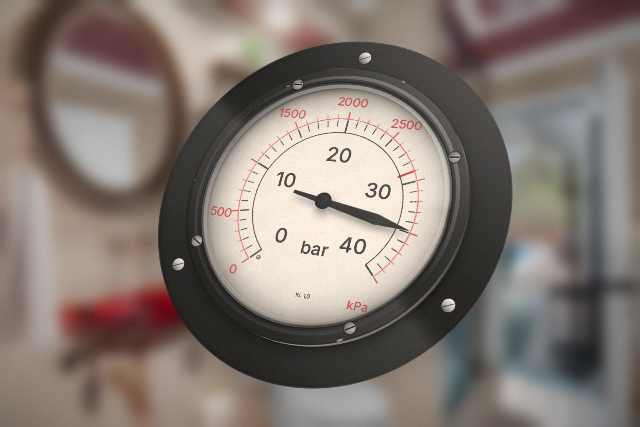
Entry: **35** bar
